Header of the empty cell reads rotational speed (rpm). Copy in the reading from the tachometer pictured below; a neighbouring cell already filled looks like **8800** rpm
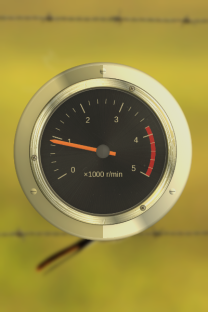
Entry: **900** rpm
